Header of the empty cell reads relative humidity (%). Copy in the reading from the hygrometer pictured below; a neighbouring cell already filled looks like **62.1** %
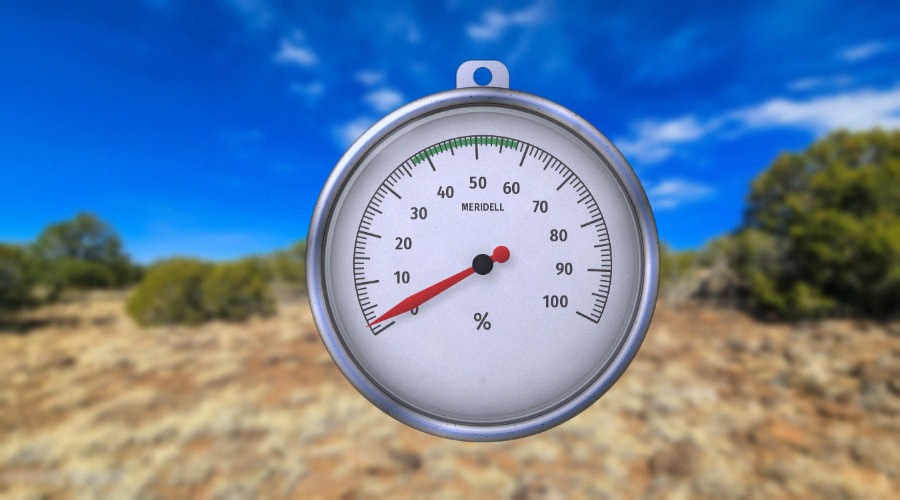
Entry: **2** %
